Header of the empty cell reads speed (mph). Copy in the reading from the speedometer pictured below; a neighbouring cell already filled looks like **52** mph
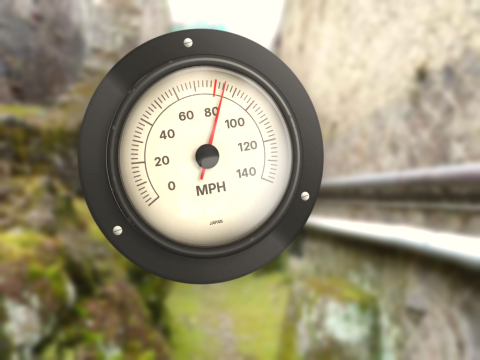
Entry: **84** mph
